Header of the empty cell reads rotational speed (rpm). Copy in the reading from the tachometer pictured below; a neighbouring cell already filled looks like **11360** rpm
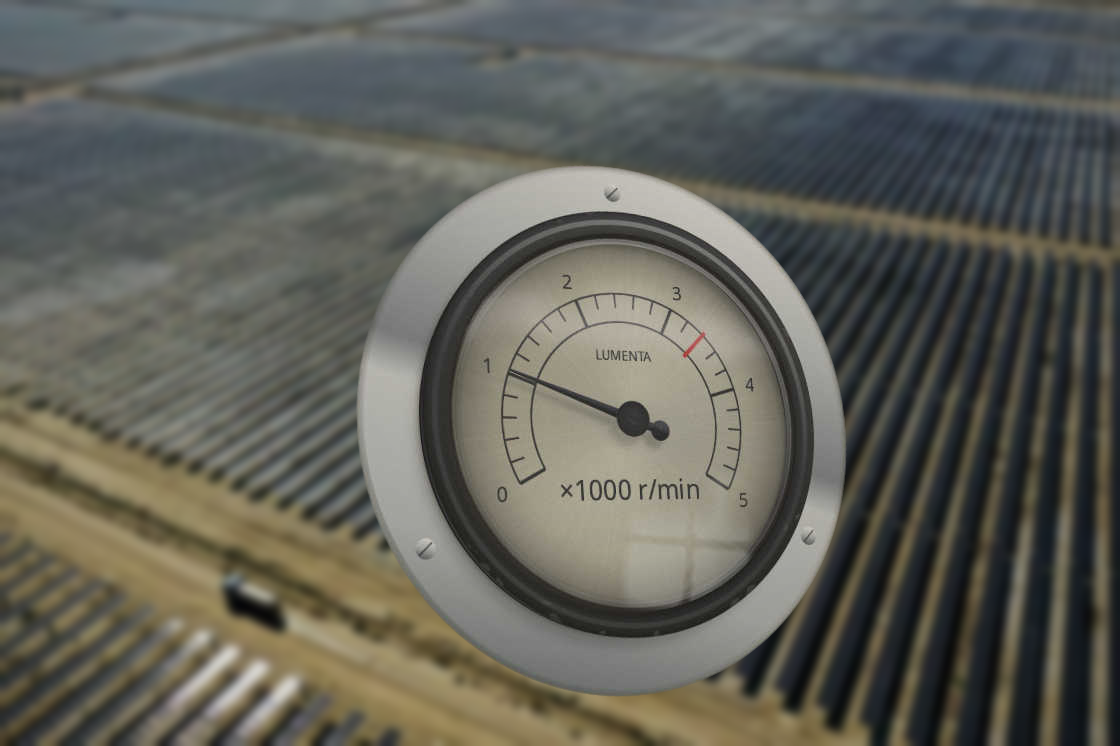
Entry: **1000** rpm
